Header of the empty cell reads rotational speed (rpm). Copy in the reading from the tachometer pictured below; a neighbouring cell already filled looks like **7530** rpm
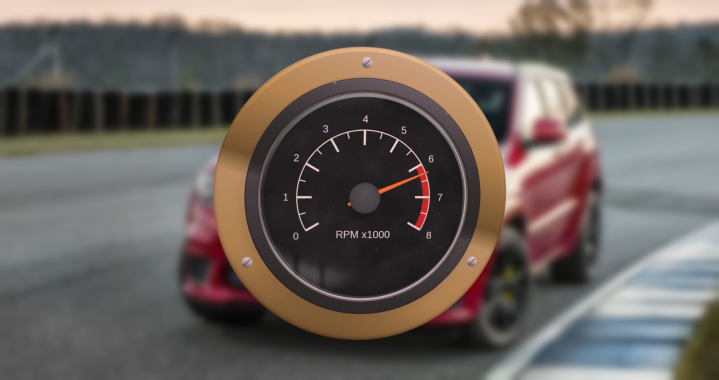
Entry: **6250** rpm
